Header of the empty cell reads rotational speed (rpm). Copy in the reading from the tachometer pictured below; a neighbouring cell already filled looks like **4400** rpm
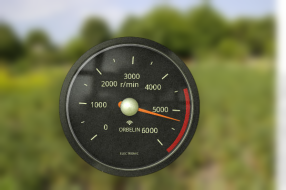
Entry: **5250** rpm
